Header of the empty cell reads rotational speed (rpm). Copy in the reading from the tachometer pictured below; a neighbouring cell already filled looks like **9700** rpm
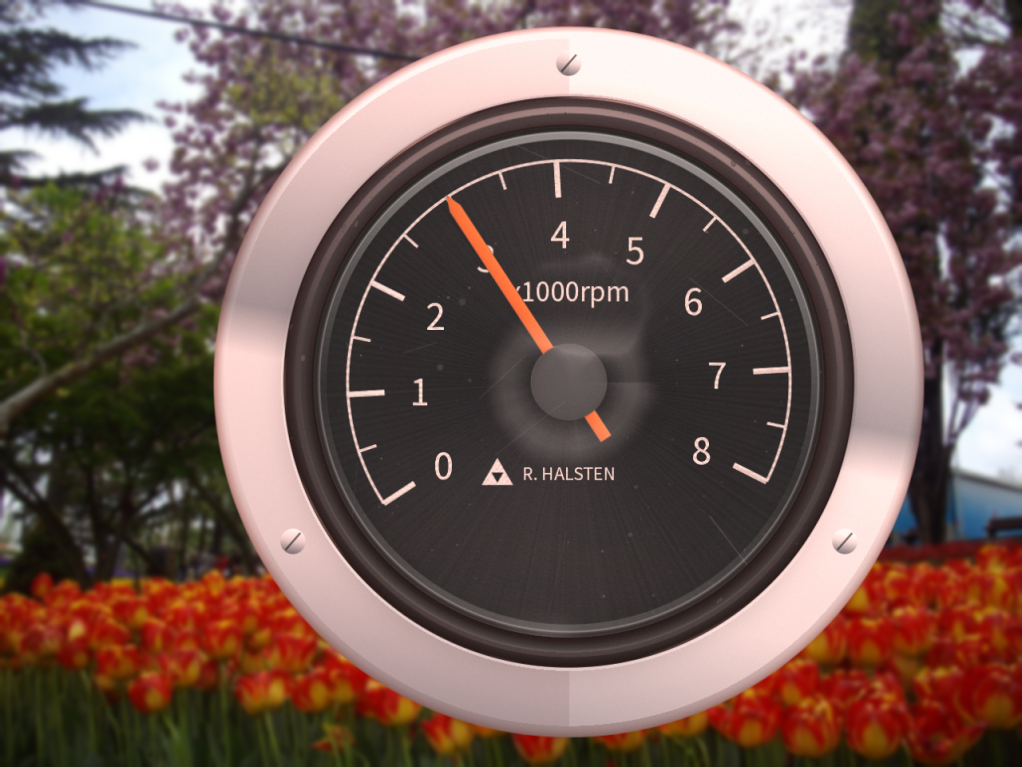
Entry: **3000** rpm
